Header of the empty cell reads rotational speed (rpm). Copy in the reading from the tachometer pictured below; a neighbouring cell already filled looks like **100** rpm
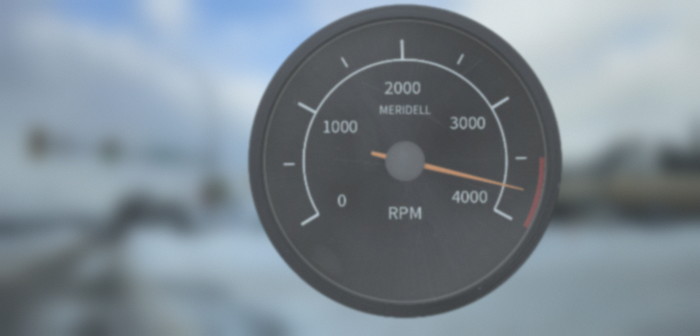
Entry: **3750** rpm
